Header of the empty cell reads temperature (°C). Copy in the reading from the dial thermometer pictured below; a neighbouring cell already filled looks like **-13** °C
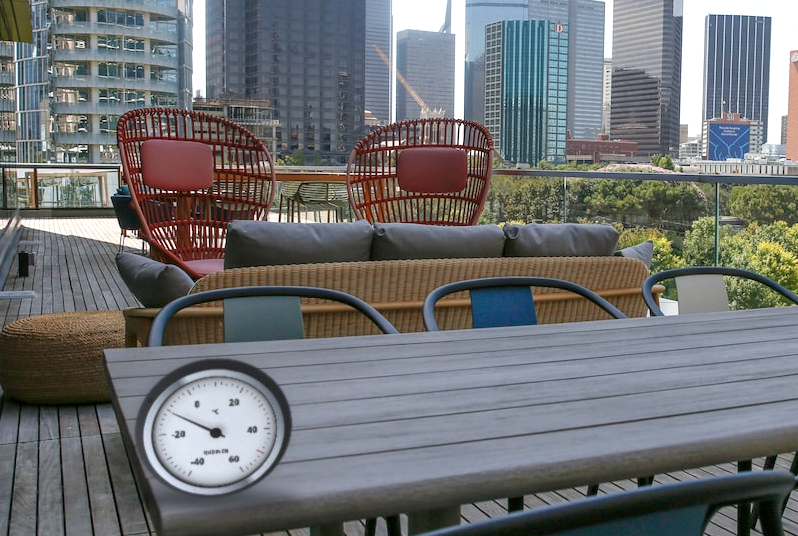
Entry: **-10** °C
